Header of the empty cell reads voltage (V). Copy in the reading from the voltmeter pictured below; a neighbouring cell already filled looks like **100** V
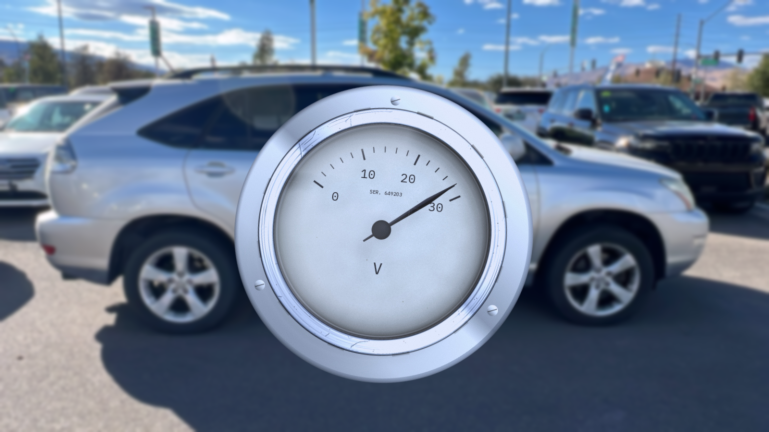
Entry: **28** V
